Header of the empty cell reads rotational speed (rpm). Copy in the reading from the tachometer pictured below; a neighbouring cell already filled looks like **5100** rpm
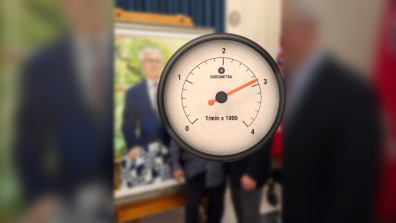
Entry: **2900** rpm
